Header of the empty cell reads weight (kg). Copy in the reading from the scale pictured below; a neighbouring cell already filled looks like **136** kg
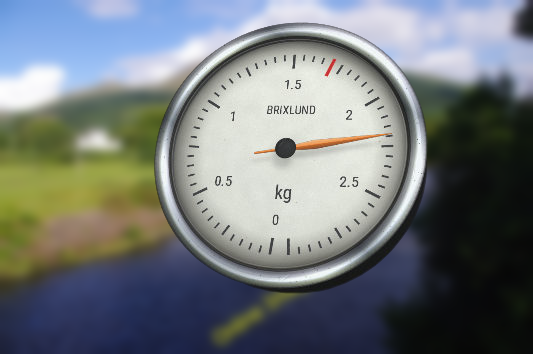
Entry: **2.2** kg
